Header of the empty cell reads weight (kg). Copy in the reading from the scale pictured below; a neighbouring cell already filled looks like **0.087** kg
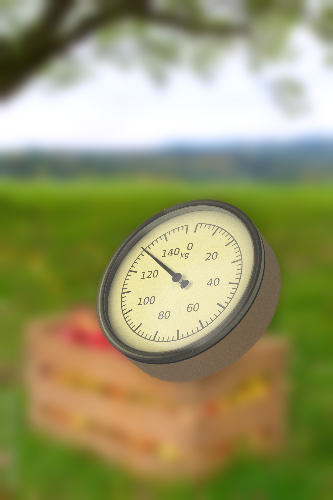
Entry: **130** kg
